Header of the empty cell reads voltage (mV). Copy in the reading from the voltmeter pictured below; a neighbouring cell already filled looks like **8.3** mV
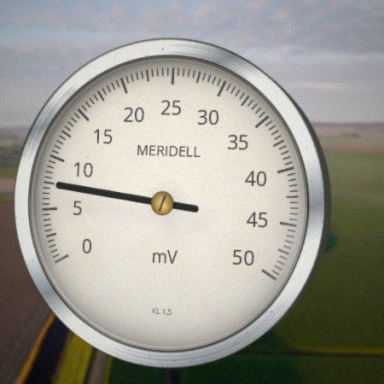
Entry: **7.5** mV
